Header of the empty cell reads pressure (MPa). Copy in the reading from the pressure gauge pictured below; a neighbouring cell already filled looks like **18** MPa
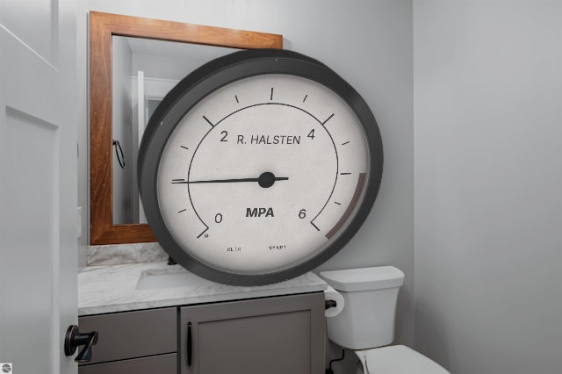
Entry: **1** MPa
